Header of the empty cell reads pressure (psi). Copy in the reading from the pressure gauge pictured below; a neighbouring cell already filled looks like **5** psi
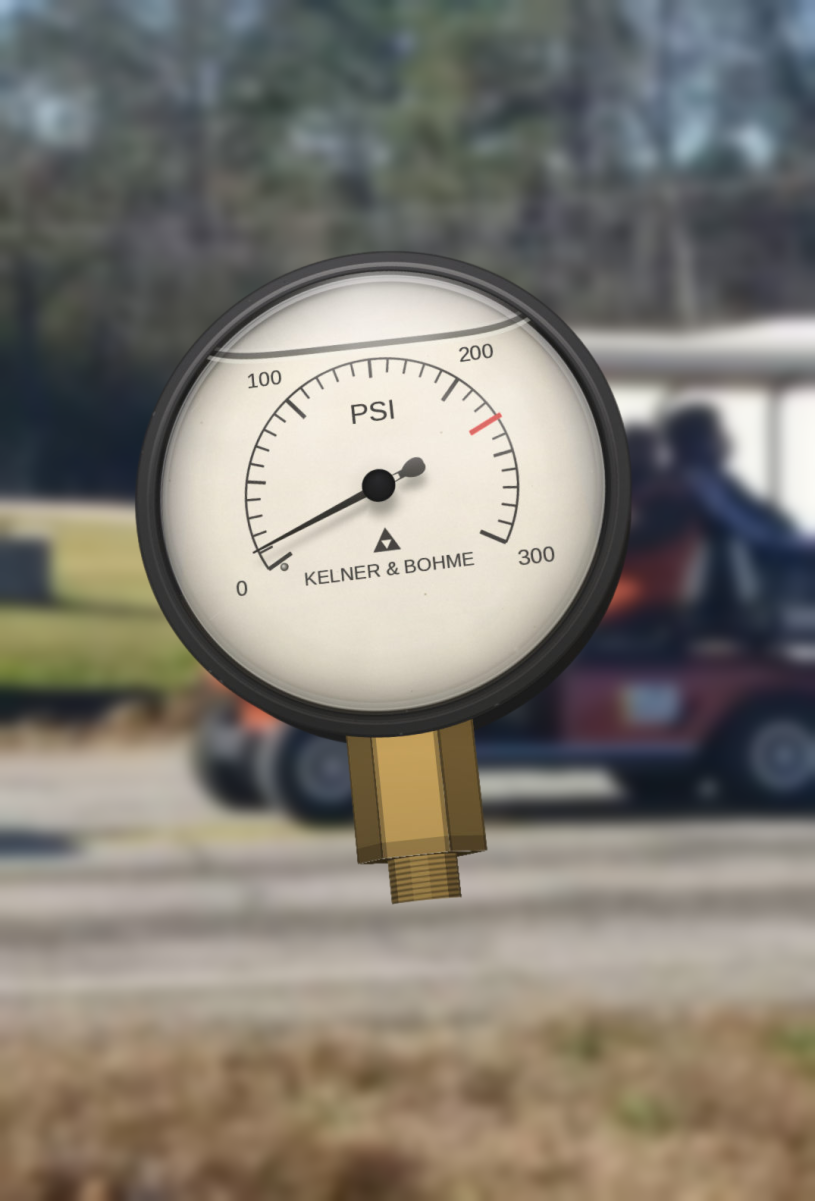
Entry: **10** psi
